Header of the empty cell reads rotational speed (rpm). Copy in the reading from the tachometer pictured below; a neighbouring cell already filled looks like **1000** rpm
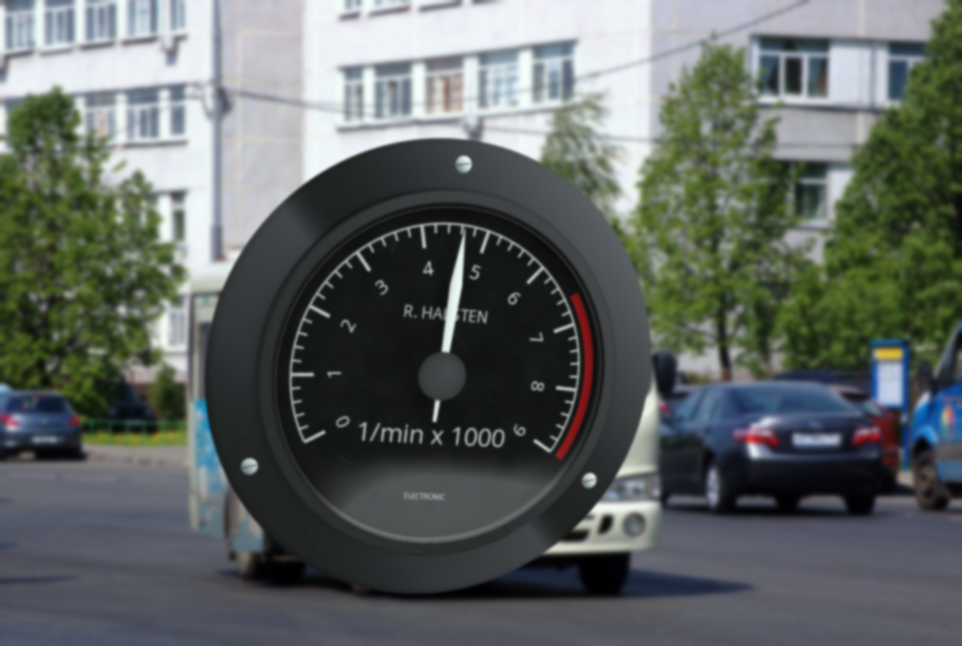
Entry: **4600** rpm
